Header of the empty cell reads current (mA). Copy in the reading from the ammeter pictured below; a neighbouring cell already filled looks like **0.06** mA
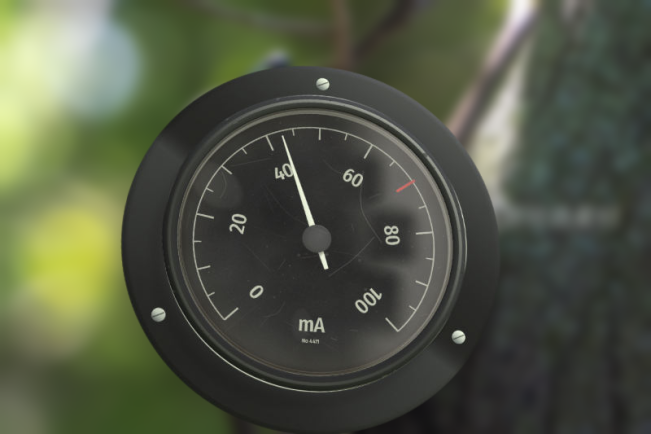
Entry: **42.5** mA
